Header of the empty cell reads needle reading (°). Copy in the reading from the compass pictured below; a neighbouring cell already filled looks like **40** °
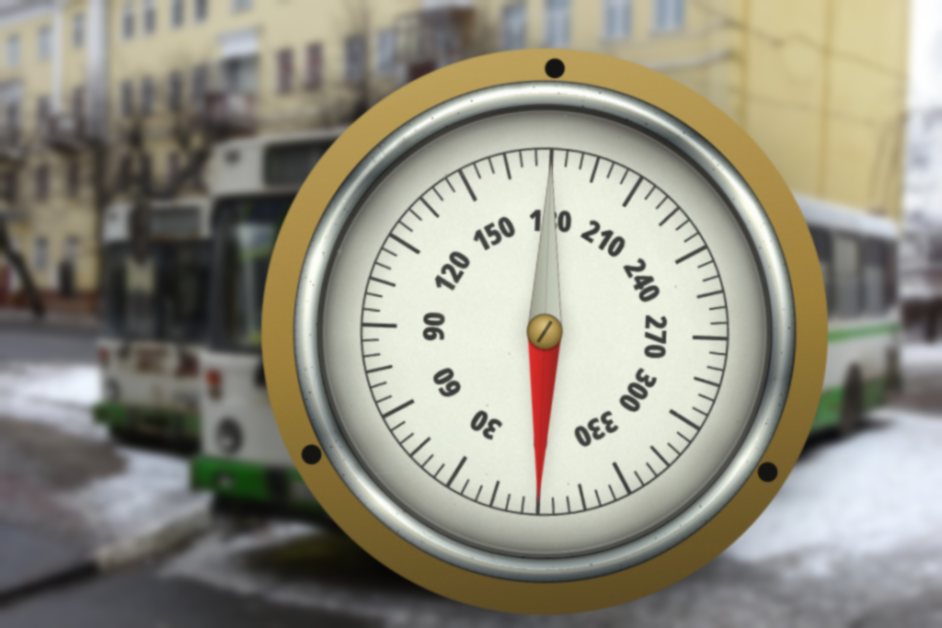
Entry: **0** °
